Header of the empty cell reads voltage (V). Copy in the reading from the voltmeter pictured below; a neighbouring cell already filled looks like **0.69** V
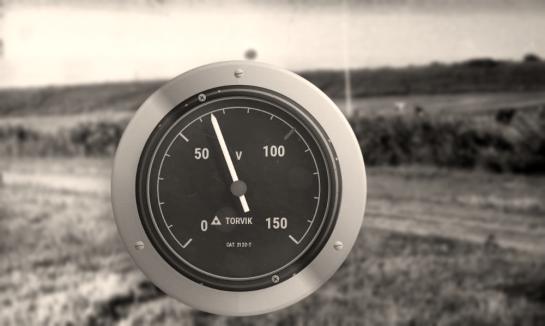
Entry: **65** V
